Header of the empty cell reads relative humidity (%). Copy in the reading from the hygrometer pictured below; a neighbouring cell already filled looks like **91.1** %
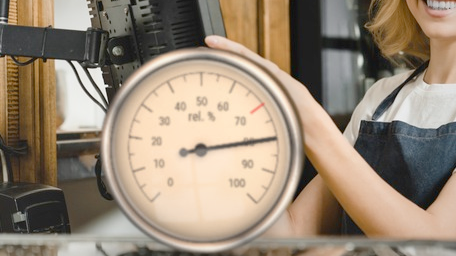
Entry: **80** %
